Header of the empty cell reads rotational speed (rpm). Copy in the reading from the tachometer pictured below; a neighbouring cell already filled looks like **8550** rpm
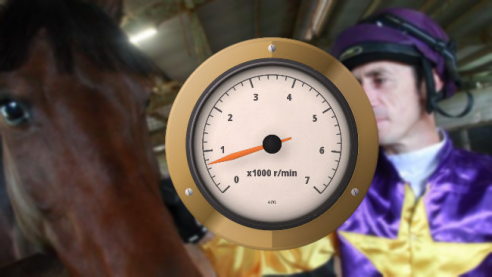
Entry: **700** rpm
